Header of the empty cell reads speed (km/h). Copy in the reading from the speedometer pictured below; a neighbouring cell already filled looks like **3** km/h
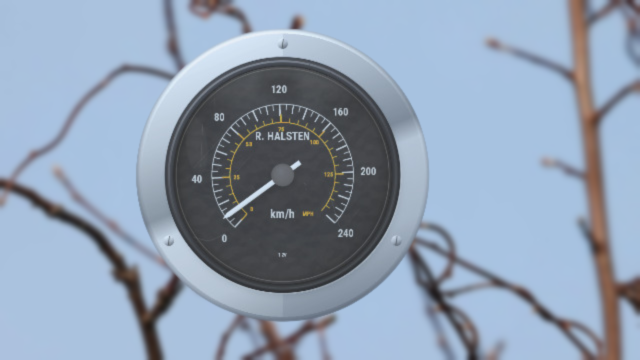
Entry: **10** km/h
